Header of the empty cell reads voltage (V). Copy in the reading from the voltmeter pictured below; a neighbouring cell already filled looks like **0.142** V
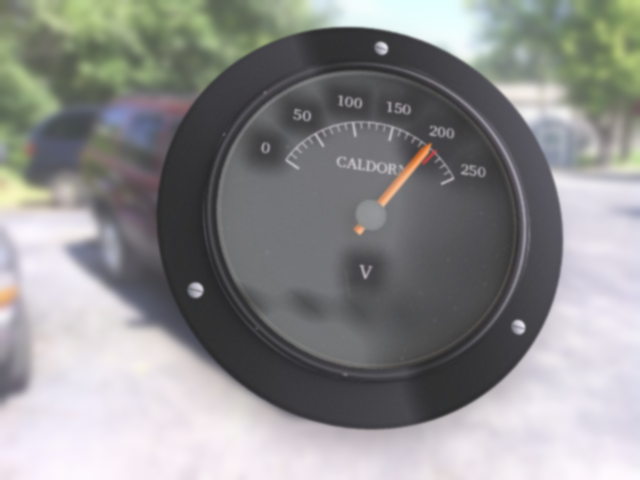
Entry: **200** V
